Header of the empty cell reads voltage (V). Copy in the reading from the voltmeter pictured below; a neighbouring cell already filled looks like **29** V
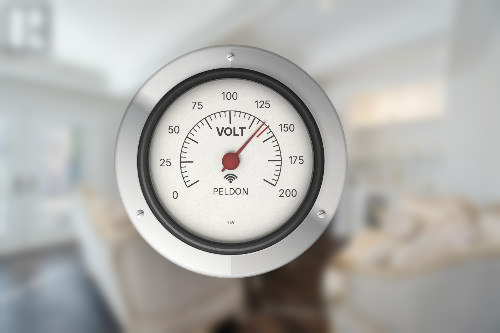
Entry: **135** V
